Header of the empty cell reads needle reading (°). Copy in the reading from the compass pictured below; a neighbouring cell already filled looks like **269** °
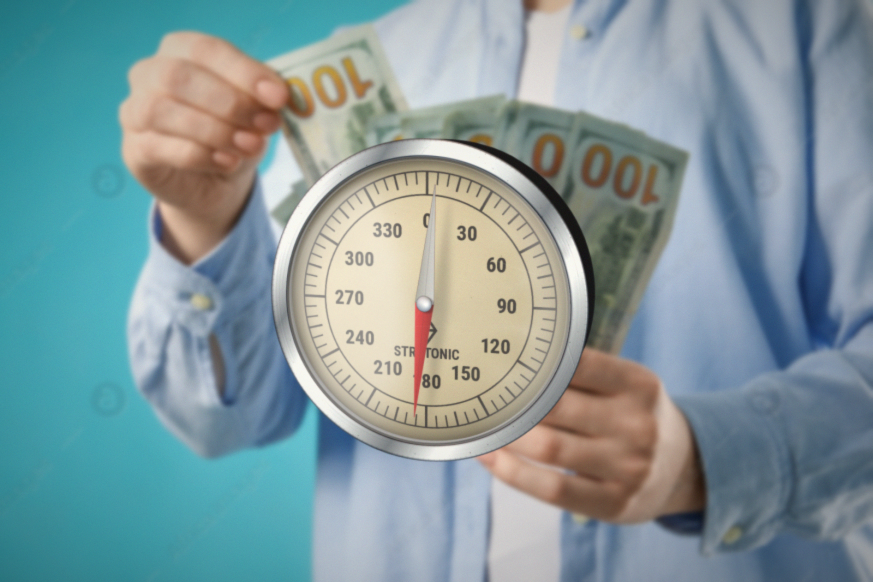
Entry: **185** °
